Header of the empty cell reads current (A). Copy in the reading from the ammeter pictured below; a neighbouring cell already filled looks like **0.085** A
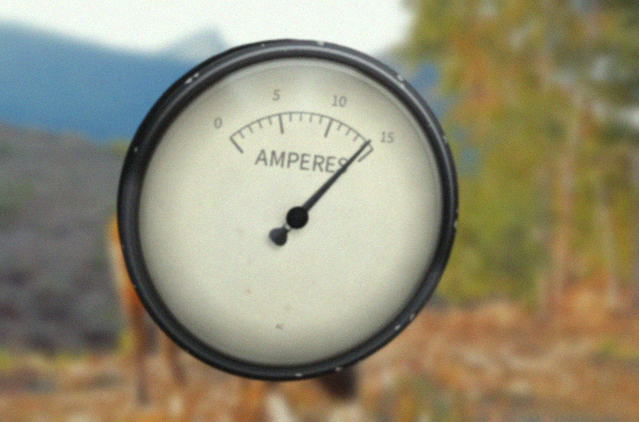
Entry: **14** A
